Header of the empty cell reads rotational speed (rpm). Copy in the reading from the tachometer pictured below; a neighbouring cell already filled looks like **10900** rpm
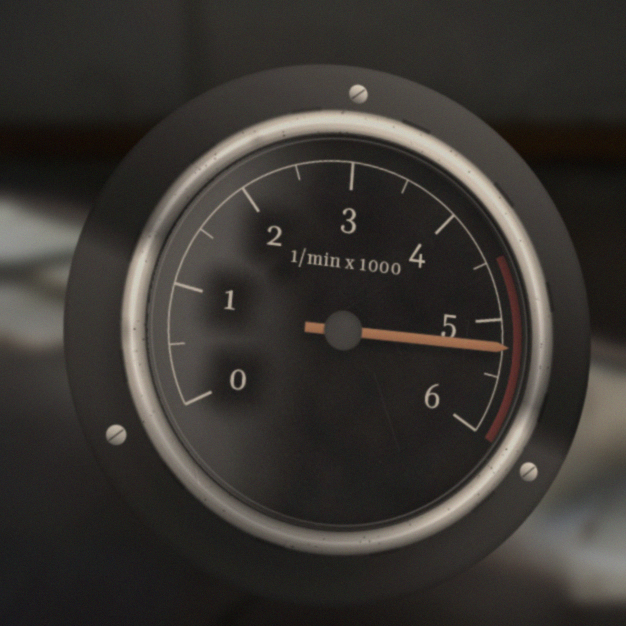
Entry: **5250** rpm
